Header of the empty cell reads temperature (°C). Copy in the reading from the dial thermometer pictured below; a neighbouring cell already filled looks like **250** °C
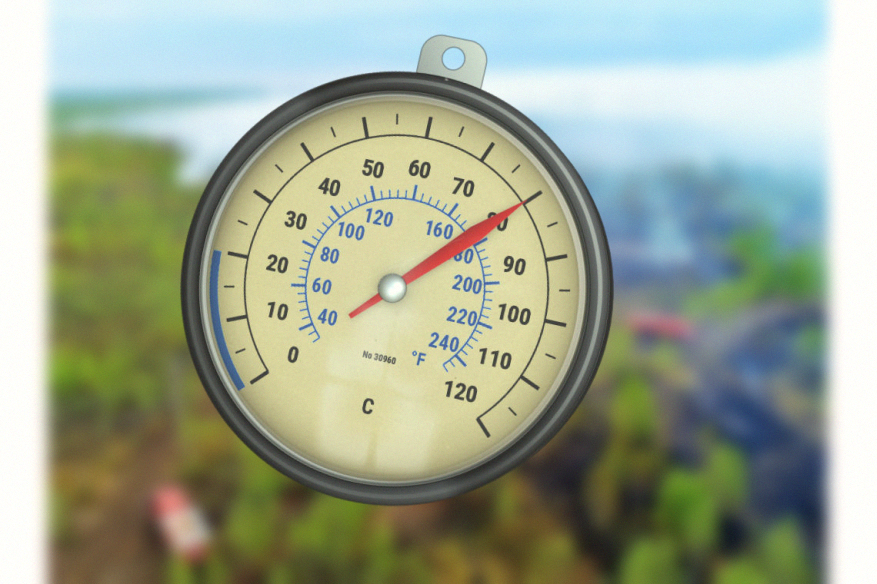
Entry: **80** °C
